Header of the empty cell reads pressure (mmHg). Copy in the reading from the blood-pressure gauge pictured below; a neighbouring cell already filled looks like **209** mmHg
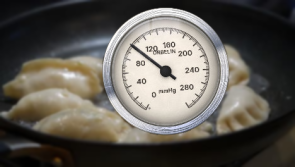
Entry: **100** mmHg
